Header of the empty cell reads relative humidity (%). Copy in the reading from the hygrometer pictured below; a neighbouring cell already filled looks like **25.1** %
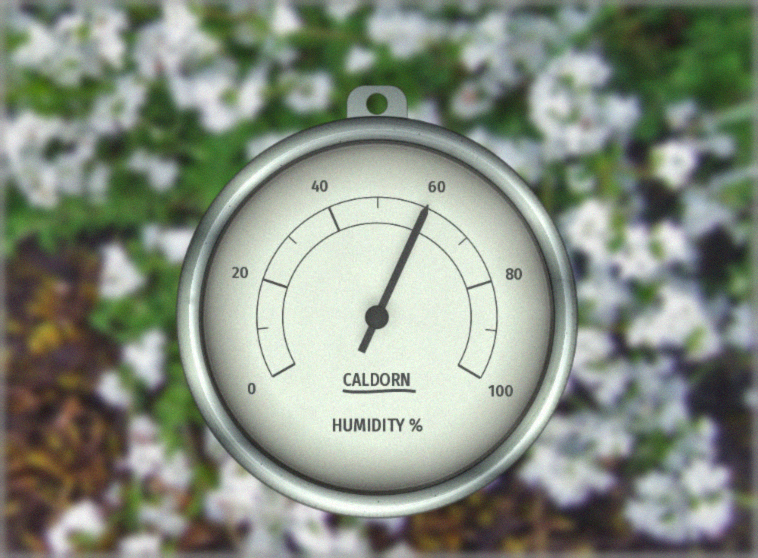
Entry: **60** %
